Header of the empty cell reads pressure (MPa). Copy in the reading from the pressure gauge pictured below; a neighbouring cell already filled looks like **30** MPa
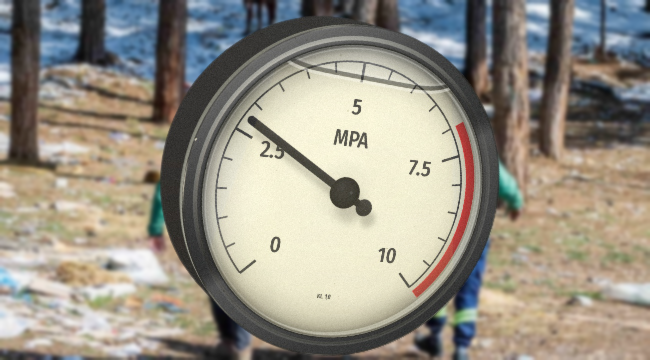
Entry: **2.75** MPa
